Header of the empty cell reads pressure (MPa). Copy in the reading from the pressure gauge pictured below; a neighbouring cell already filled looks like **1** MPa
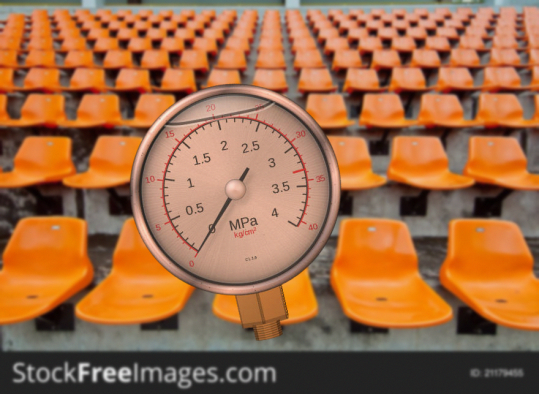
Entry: **0** MPa
